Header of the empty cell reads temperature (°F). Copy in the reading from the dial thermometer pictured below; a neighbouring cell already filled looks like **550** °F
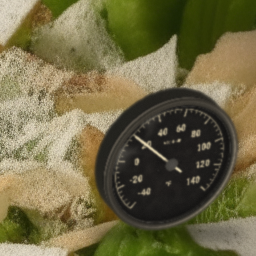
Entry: **20** °F
